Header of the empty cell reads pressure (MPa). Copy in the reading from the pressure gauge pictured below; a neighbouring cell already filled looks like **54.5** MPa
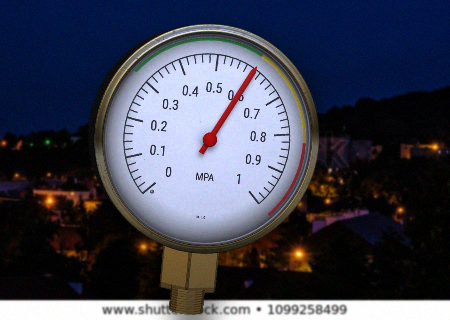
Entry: **0.6** MPa
